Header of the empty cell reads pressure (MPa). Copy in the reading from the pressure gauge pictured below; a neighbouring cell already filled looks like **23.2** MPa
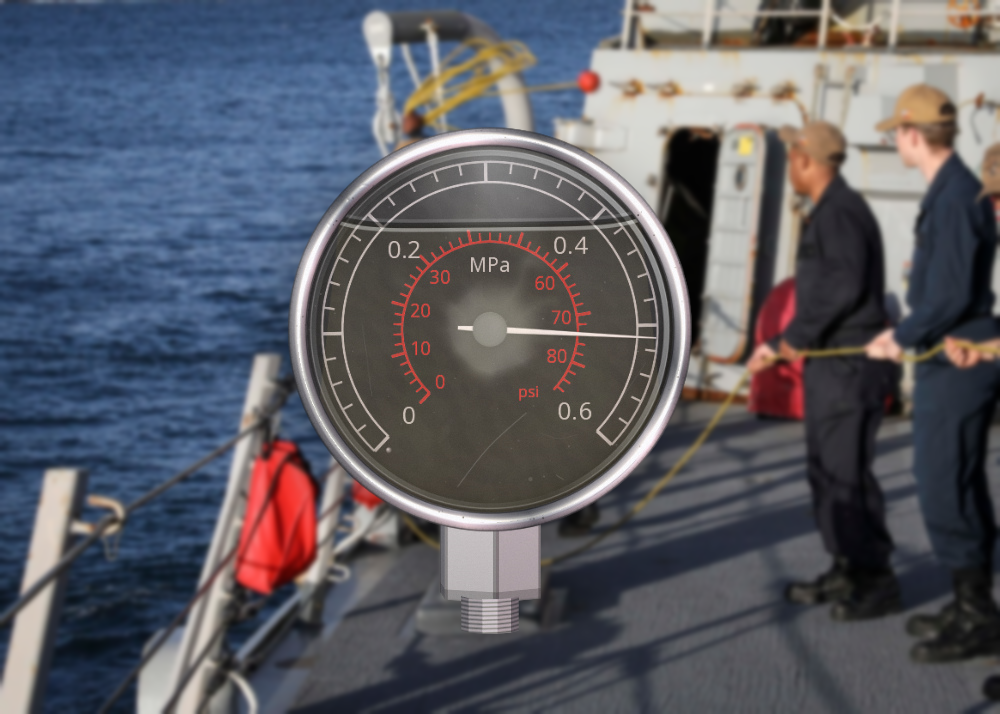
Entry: **0.51** MPa
